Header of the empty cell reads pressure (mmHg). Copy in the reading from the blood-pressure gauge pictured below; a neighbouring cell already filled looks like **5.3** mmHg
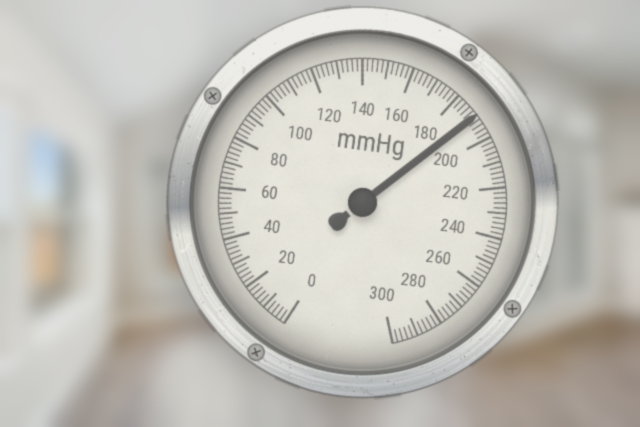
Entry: **190** mmHg
